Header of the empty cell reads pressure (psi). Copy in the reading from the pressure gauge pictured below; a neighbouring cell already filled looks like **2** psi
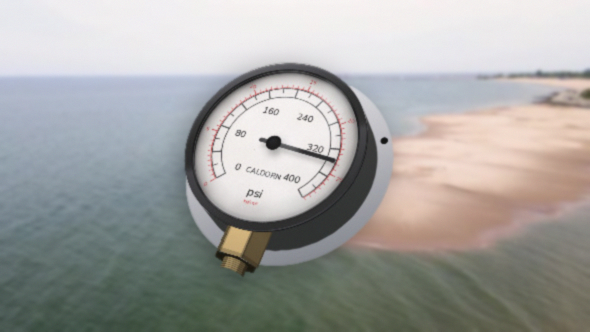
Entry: **340** psi
